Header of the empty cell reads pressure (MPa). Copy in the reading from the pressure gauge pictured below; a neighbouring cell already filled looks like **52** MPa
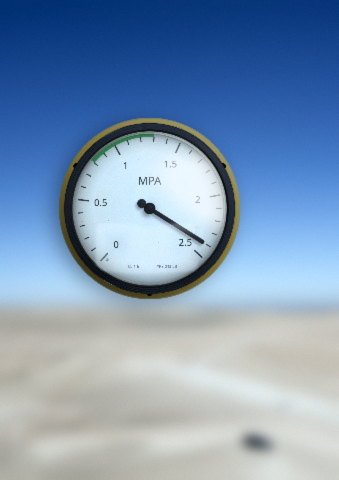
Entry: **2.4** MPa
